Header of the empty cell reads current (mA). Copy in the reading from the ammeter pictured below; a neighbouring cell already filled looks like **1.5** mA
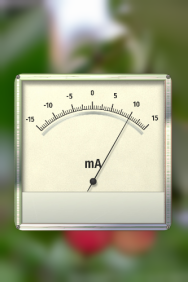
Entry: **10** mA
